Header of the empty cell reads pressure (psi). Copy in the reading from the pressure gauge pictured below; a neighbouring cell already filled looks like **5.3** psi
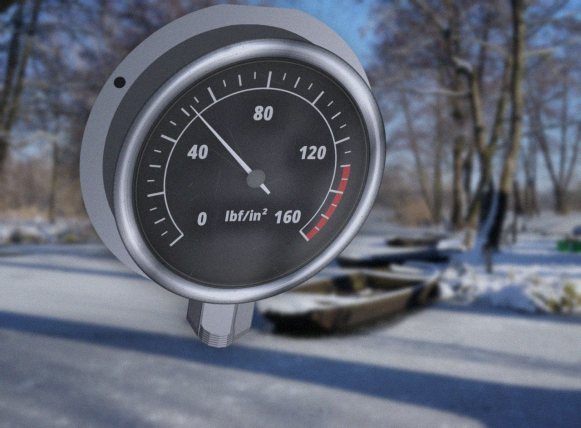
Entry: **52.5** psi
